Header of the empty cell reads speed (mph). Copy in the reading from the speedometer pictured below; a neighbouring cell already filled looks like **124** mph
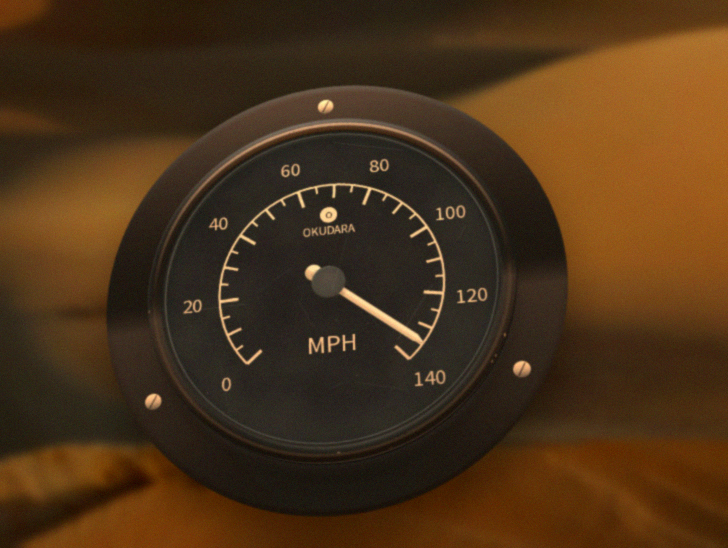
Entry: **135** mph
